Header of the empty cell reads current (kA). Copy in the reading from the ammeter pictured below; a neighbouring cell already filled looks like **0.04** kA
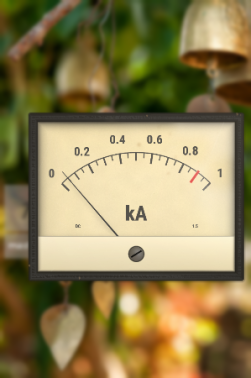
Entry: **0.05** kA
